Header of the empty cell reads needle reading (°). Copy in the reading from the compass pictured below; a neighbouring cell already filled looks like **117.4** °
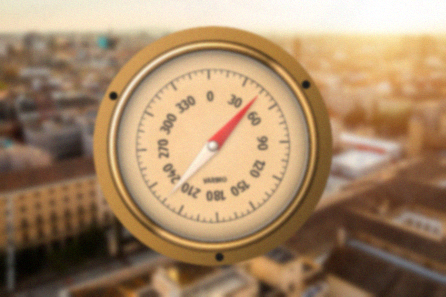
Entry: **45** °
